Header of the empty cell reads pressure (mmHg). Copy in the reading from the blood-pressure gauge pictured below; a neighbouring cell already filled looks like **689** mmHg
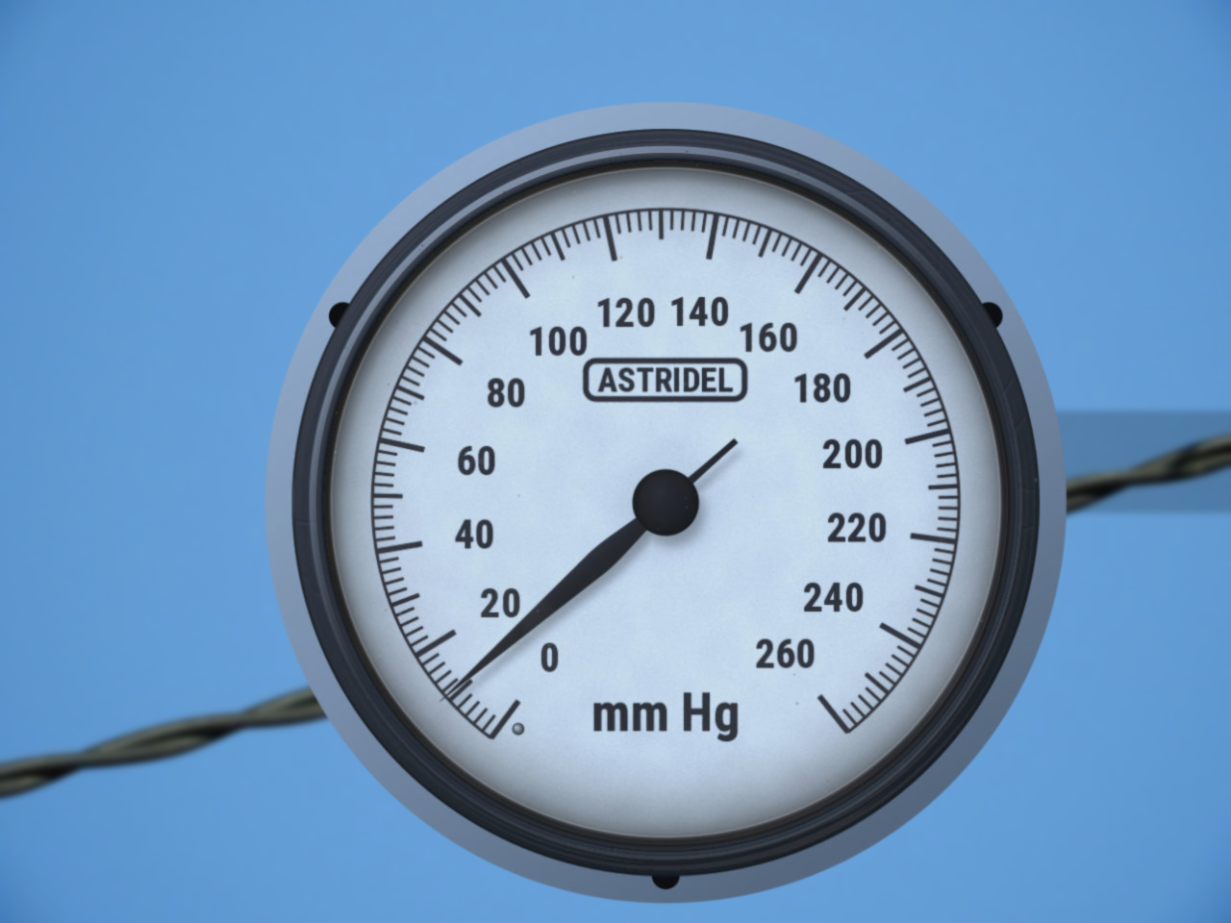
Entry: **11** mmHg
